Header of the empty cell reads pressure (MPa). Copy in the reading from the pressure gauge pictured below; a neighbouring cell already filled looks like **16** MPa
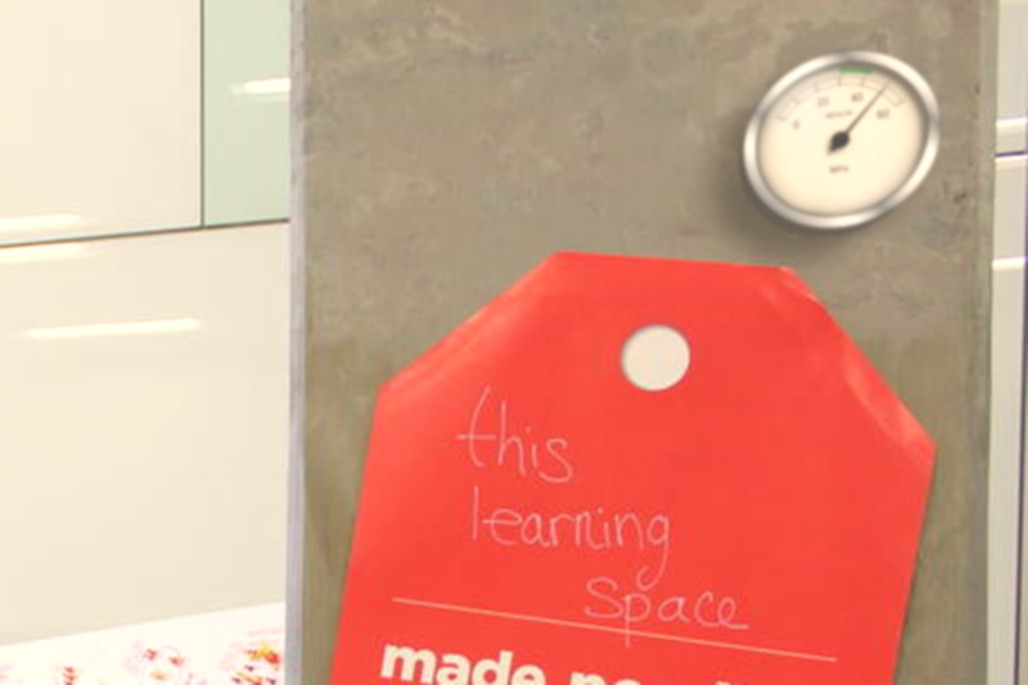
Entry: **50** MPa
